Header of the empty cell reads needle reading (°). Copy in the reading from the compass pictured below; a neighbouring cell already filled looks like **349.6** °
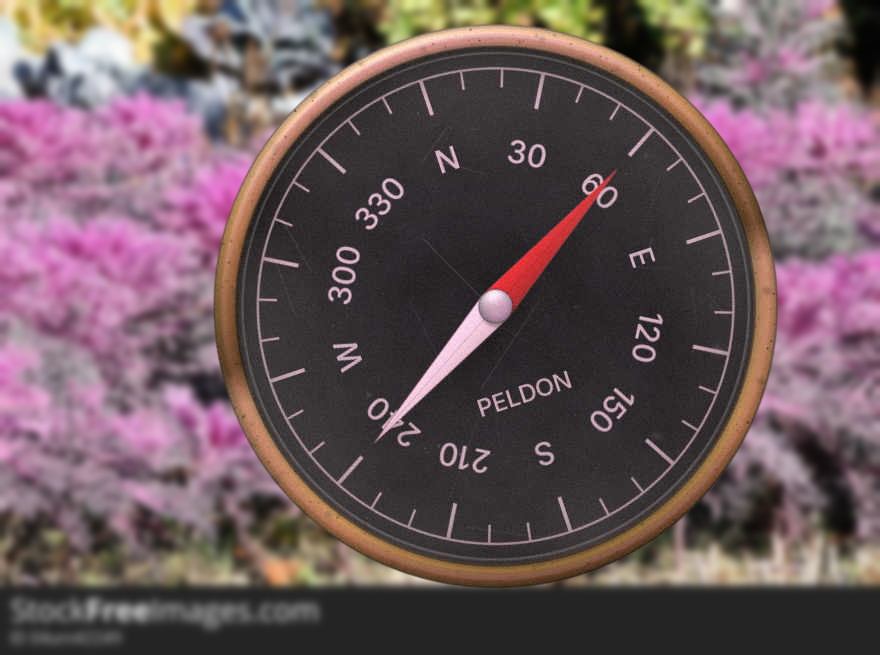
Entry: **60** °
